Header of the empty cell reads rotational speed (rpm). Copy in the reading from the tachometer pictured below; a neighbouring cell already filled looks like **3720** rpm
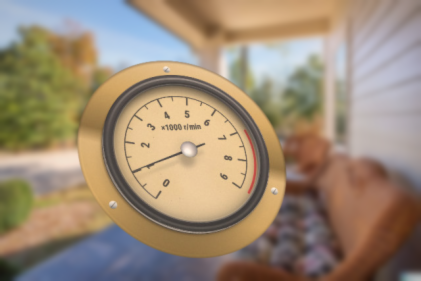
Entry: **1000** rpm
